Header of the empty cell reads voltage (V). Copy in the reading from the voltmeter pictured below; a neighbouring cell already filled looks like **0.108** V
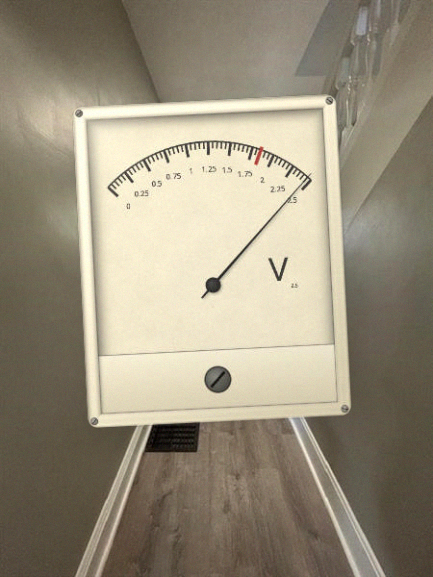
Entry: **2.45** V
